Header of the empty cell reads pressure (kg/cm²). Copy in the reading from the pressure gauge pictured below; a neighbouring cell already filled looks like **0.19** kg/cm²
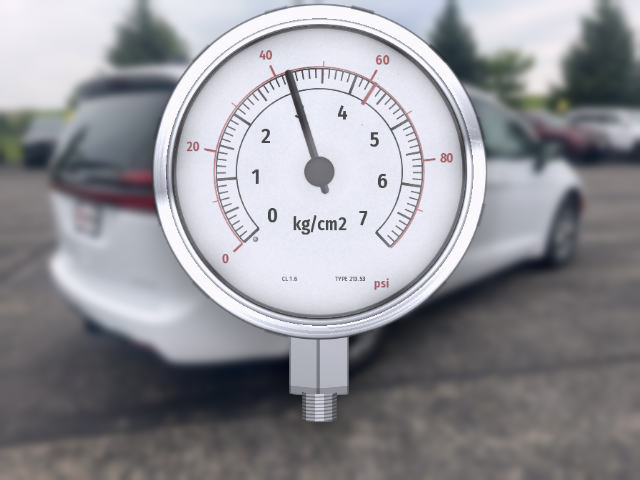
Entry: **3** kg/cm²
